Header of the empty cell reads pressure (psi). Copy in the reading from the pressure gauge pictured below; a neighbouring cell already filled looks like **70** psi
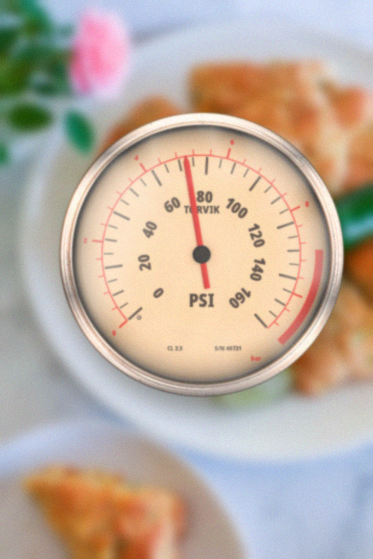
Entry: **72.5** psi
